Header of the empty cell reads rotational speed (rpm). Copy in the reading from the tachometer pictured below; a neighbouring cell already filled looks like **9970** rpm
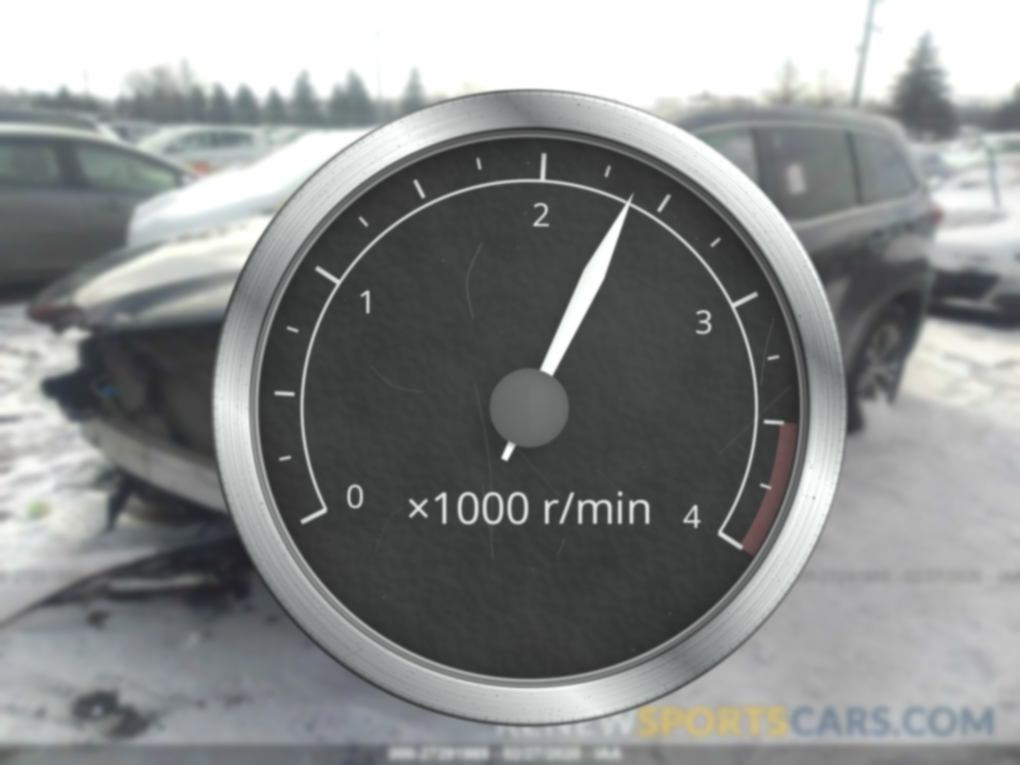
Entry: **2375** rpm
